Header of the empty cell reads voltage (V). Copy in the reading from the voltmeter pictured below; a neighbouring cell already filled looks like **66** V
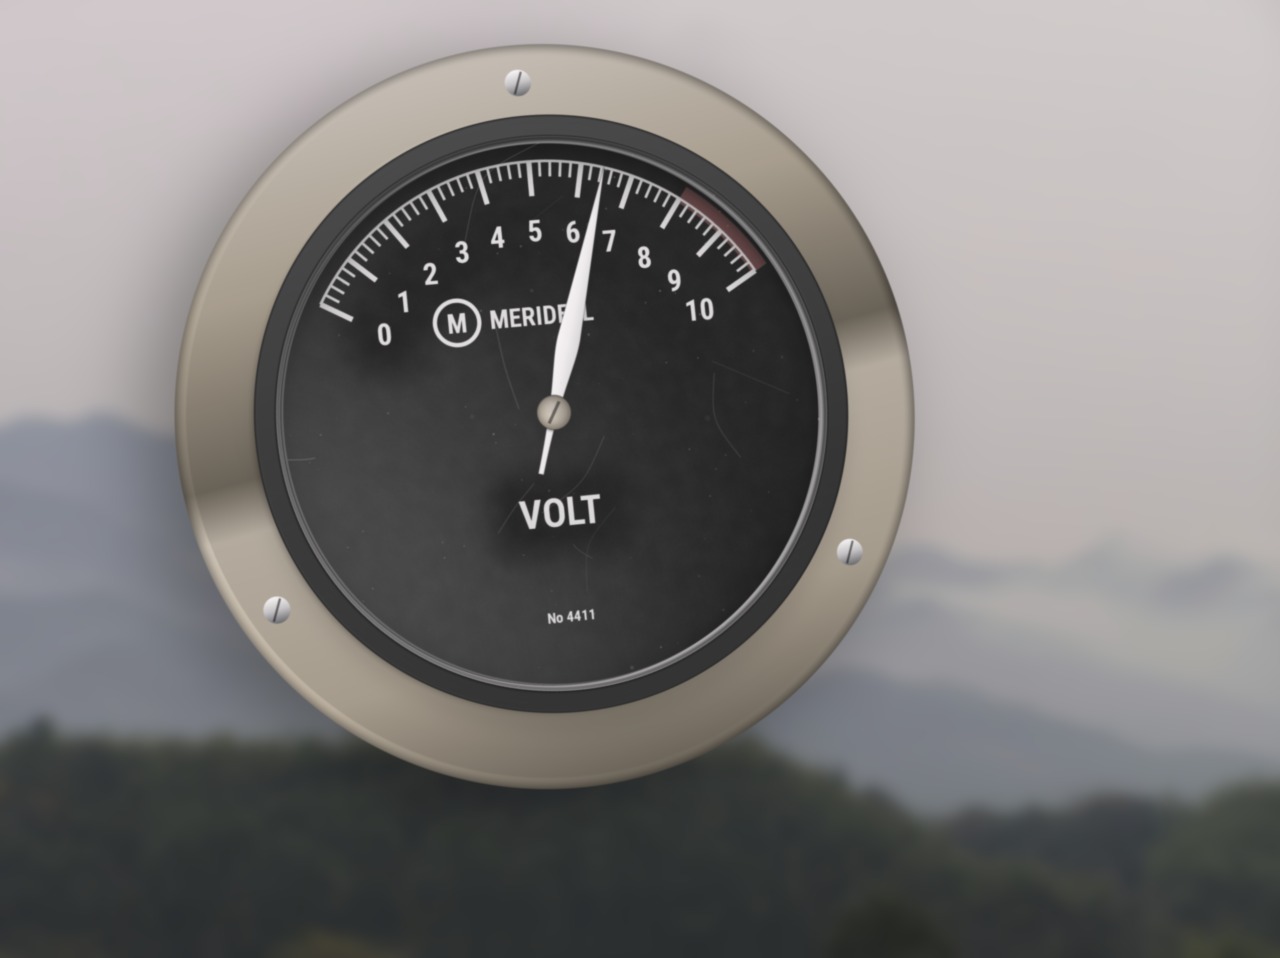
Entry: **6.4** V
